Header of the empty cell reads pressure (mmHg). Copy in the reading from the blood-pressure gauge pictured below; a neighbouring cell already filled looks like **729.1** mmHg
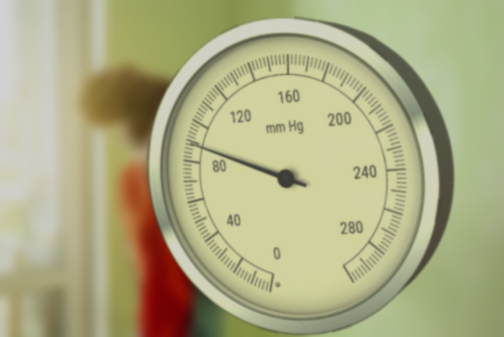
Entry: **90** mmHg
